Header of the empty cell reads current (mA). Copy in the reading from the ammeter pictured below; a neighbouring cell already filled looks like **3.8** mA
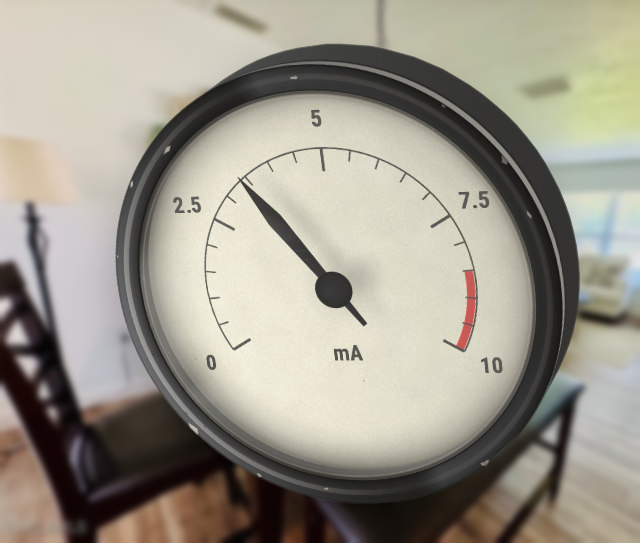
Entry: **3.5** mA
